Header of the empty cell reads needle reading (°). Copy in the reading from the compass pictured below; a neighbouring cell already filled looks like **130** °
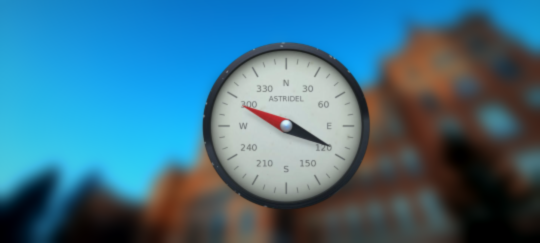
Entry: **295** °
